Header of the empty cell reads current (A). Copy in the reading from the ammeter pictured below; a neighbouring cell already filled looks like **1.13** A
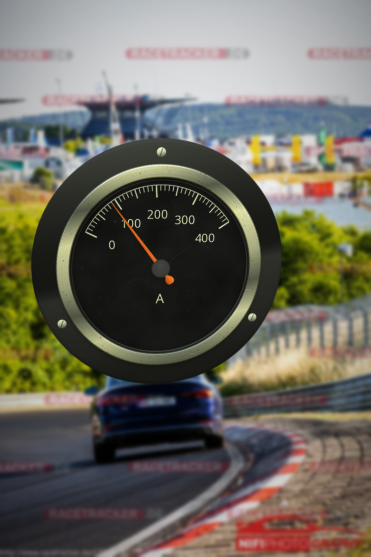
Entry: **90** A
